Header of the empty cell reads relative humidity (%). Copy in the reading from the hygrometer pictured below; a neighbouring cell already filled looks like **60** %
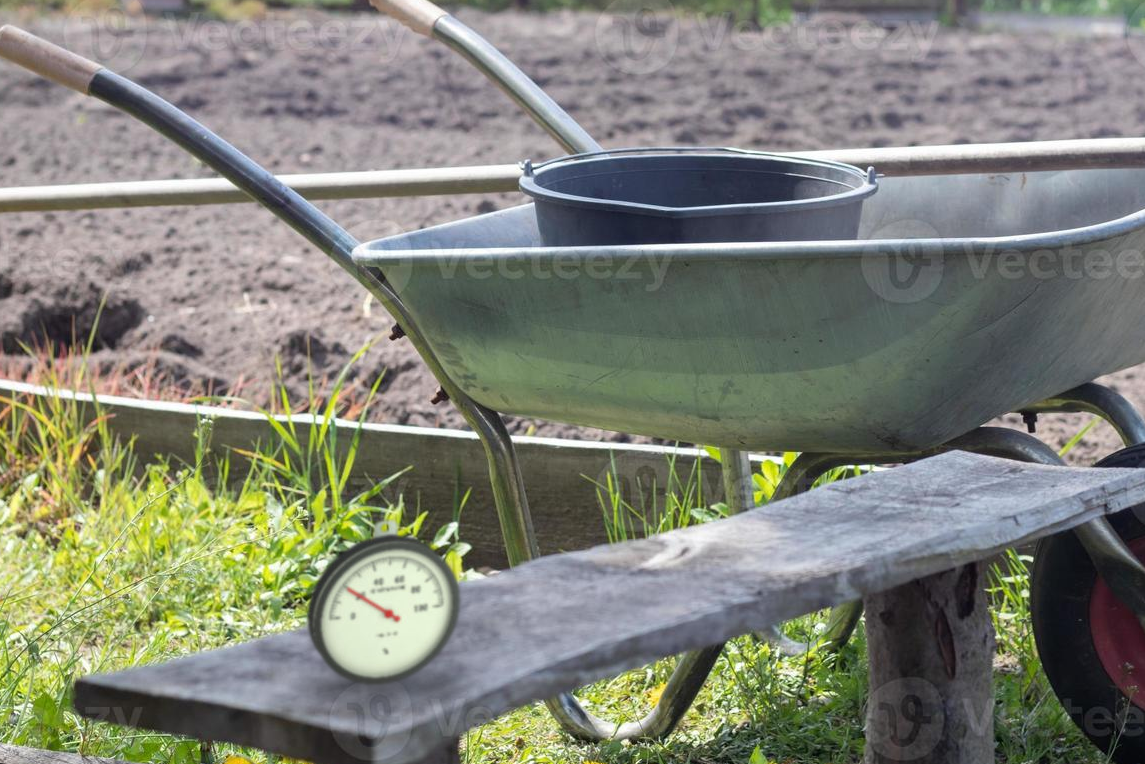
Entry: **20** %
